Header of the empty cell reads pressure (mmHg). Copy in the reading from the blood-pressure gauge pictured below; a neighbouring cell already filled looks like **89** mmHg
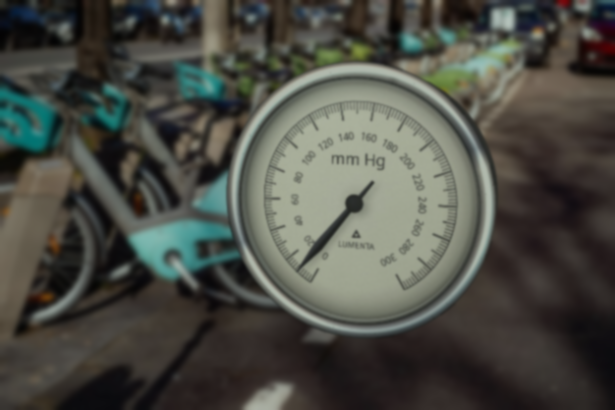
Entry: **10** mmHg
